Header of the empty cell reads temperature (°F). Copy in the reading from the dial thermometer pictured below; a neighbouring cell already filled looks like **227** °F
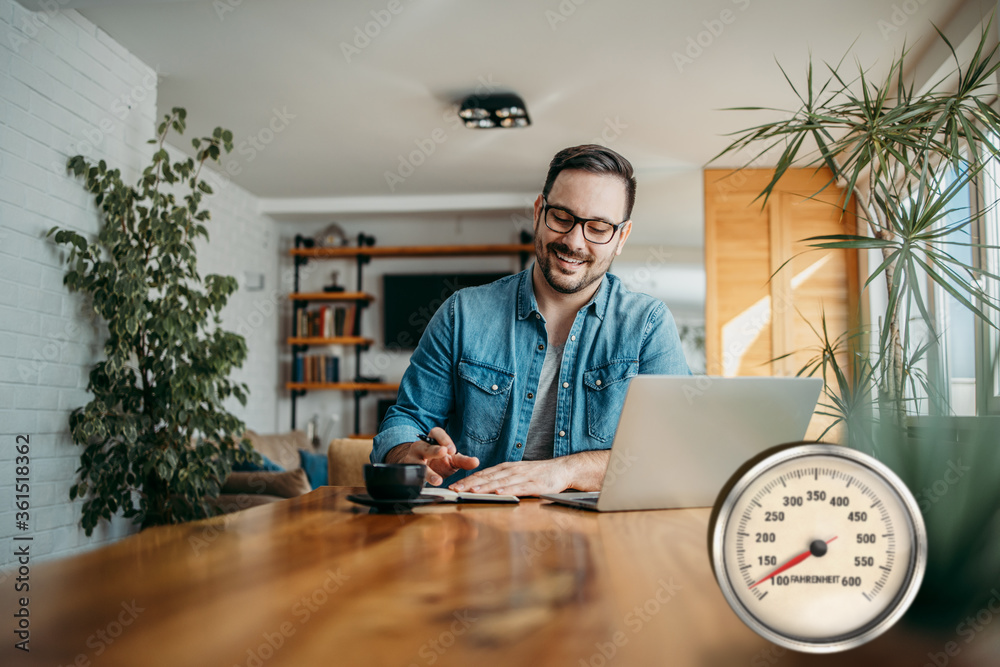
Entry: **125** °F
